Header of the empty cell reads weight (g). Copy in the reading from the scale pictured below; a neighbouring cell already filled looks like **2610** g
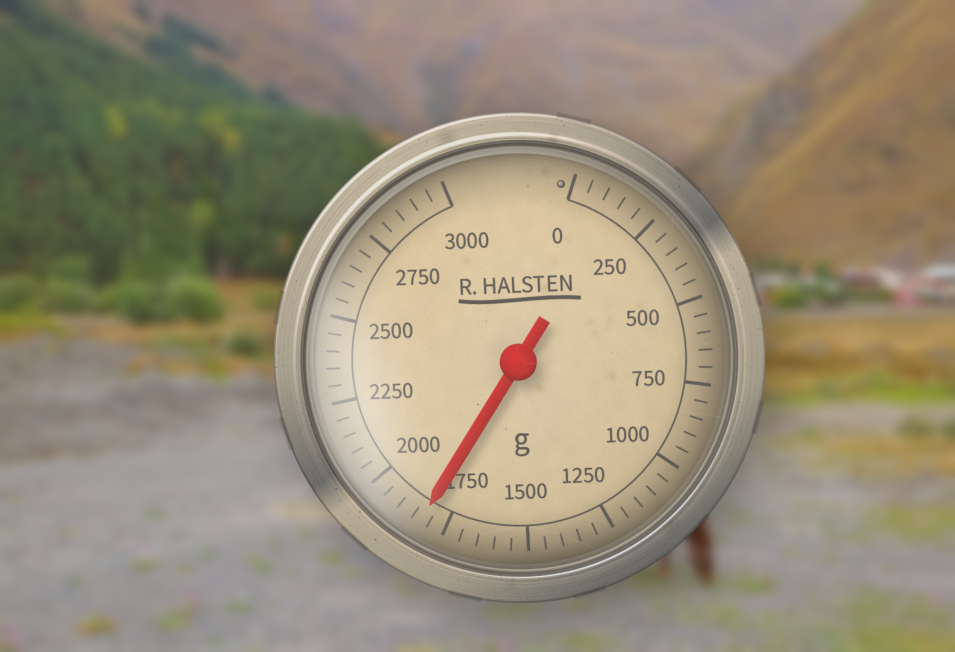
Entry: **1825** g
